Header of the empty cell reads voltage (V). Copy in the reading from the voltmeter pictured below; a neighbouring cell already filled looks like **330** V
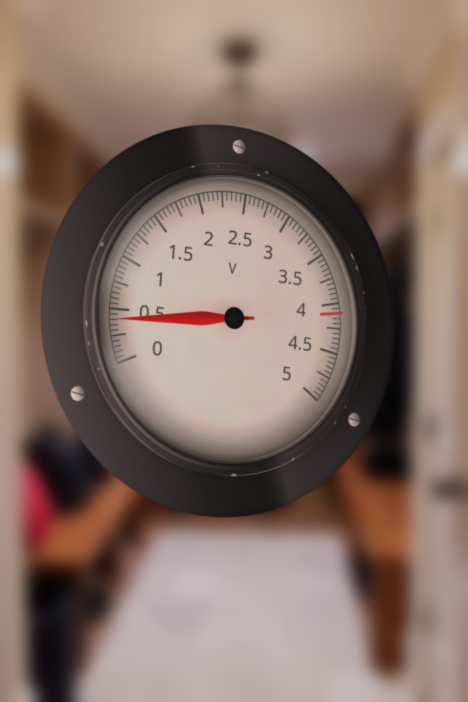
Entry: **0.4** V
